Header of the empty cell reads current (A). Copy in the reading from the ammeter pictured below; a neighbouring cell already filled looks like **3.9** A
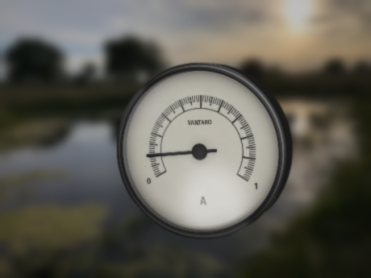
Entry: **0.1** A
